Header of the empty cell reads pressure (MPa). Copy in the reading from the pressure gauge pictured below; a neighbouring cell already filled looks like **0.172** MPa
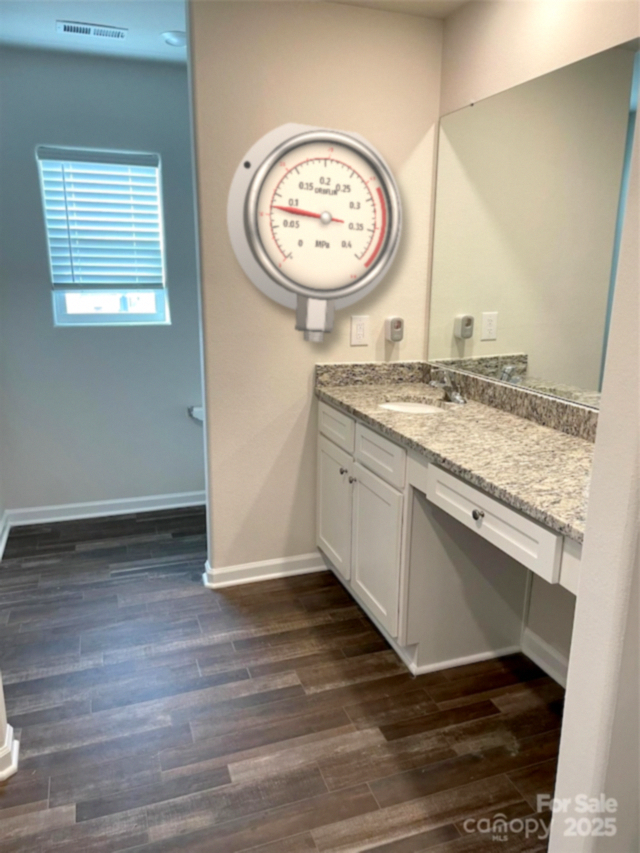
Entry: **0.08** MPa
